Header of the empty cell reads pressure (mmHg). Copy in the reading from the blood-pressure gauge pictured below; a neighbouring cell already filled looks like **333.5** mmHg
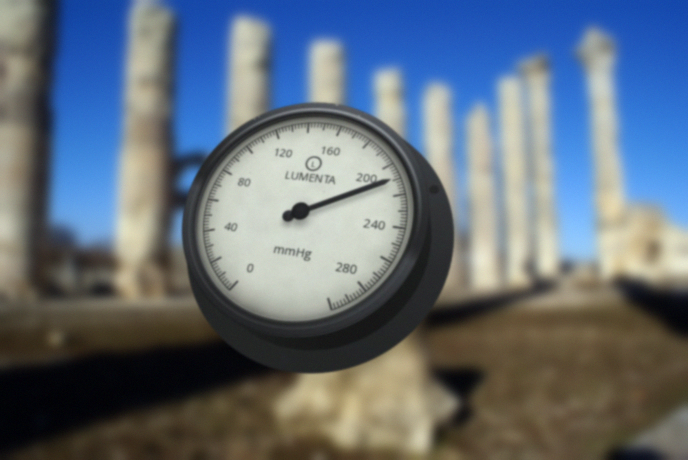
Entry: **210** mmHg
